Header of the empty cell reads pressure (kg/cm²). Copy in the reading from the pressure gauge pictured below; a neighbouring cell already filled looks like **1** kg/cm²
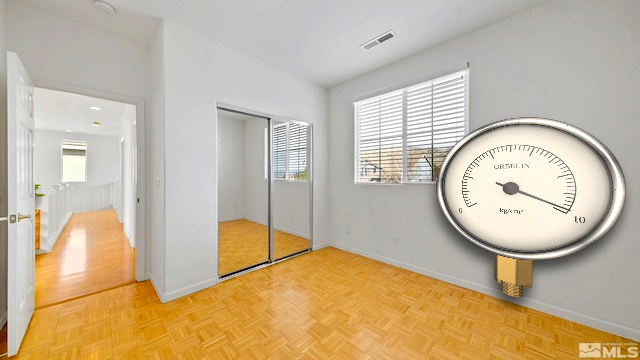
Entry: **9.8** kg/cm²
